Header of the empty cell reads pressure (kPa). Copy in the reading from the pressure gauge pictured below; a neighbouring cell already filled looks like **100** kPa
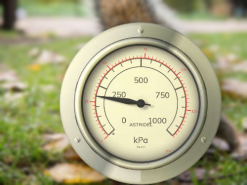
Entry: **200** kPa
